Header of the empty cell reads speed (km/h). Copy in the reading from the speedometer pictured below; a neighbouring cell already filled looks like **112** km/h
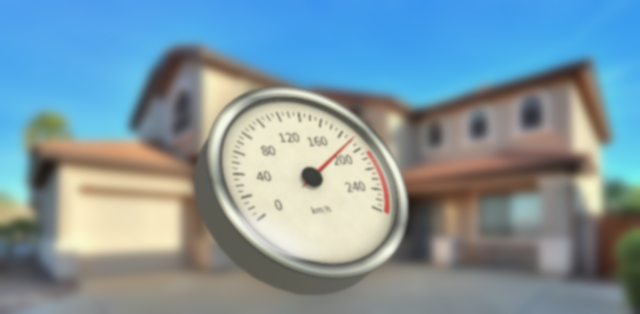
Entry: **190** km/h
